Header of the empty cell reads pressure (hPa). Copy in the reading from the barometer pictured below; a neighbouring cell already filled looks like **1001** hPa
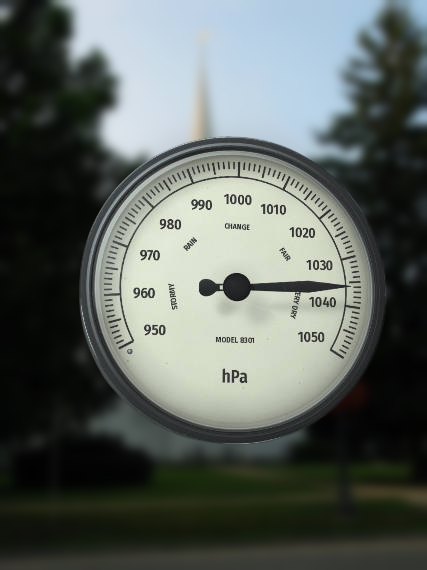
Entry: **1036** hPa
